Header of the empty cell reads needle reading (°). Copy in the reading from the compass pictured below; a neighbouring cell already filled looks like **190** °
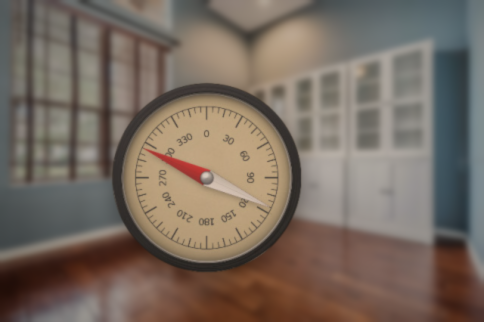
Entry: **295** °
